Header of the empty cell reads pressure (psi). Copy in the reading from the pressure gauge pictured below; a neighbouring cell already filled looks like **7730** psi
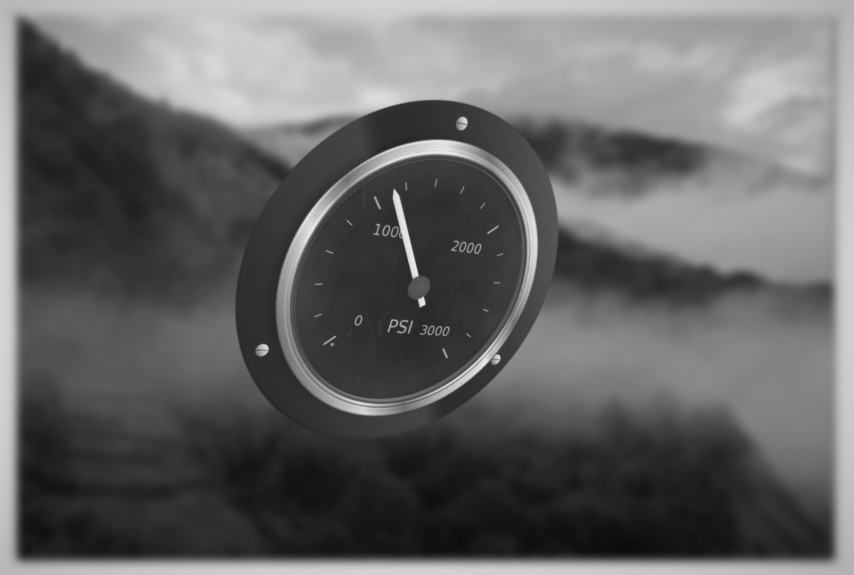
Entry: **1100** psi
